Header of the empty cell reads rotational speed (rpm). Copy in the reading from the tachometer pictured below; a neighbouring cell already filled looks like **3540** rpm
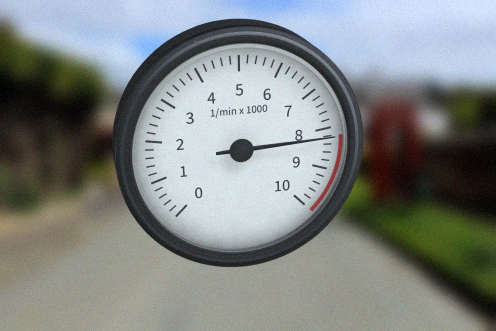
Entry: **8200** rpm
